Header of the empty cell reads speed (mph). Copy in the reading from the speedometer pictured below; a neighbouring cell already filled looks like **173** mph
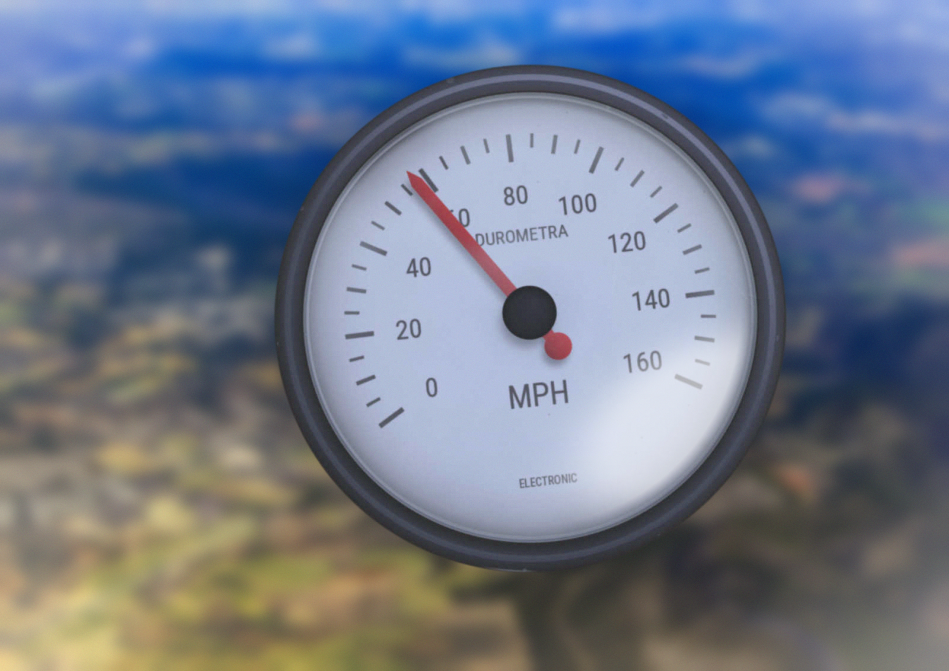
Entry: **57.5** mph
